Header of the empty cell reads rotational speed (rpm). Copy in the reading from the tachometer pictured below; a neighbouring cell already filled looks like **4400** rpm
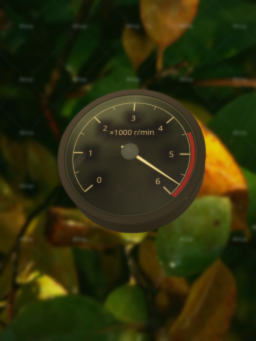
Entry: **5750** rpm
